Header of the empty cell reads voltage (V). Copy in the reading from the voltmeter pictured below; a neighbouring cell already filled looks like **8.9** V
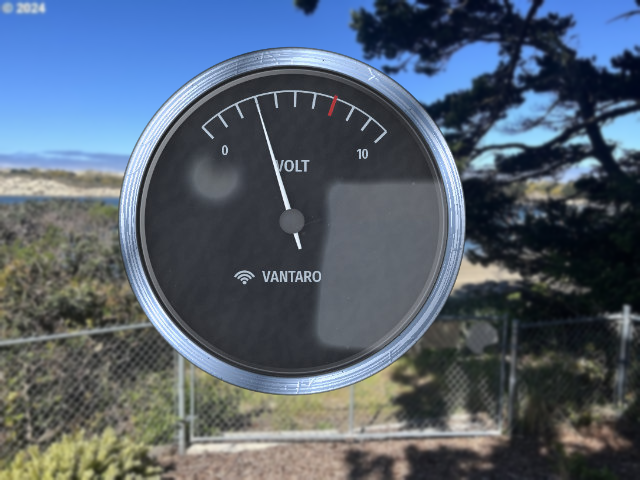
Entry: **3** V
